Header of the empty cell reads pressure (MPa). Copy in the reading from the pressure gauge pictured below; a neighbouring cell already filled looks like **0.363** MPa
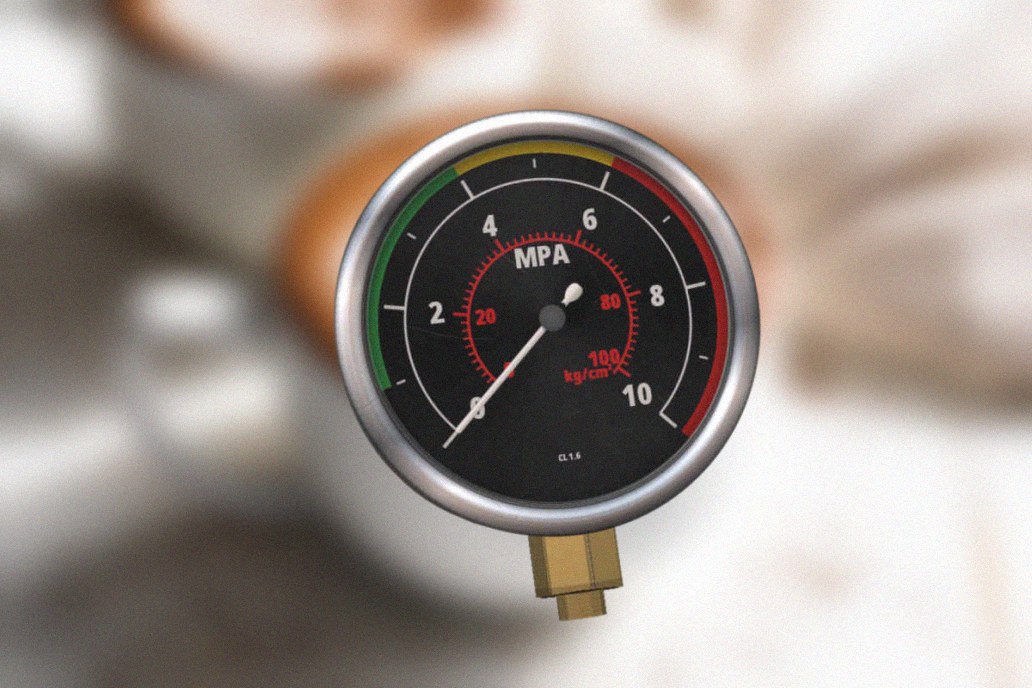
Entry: **0** MPa
